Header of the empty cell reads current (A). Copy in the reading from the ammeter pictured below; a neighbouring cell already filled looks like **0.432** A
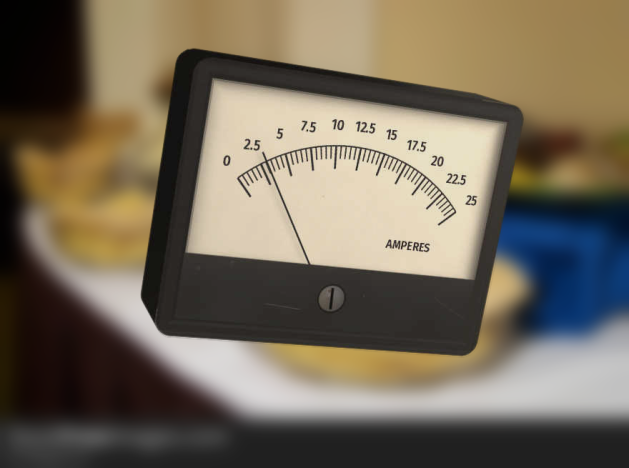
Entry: **3** A
